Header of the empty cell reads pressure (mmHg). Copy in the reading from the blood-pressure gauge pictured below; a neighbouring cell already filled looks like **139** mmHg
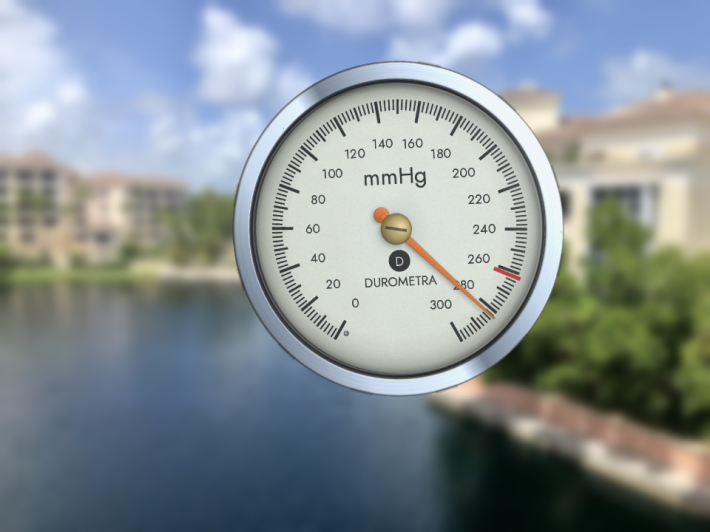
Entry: **282** mmHg
